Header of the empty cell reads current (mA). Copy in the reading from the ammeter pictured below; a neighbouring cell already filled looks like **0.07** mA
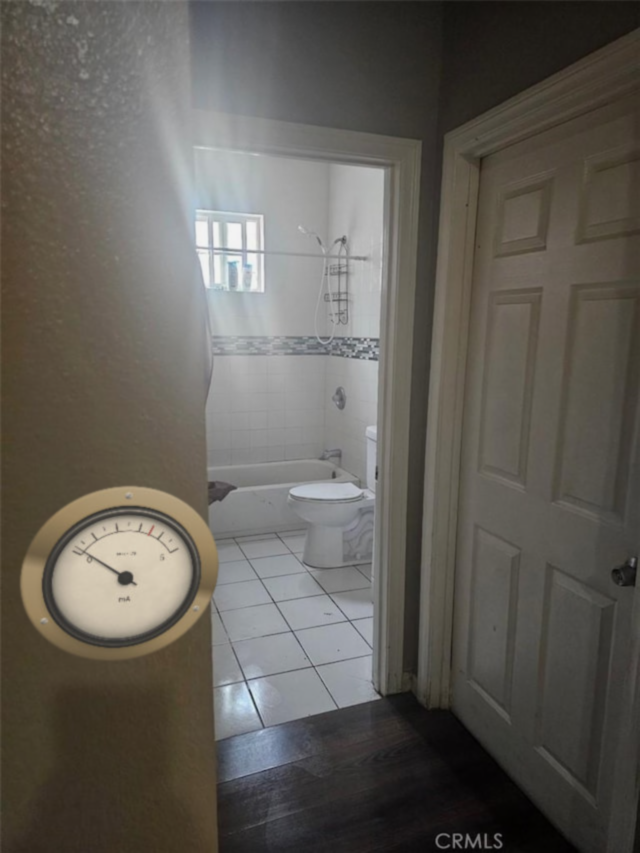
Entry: **0.25** mA
